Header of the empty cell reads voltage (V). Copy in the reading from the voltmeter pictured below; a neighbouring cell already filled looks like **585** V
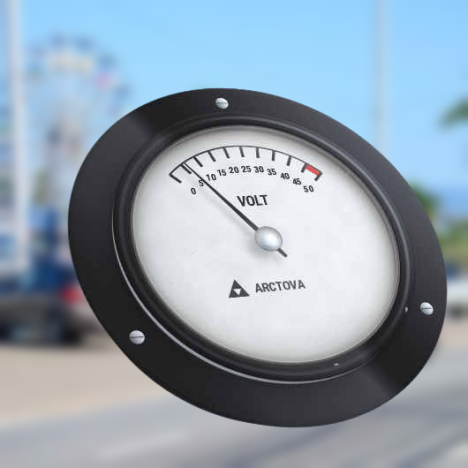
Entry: **5** V
